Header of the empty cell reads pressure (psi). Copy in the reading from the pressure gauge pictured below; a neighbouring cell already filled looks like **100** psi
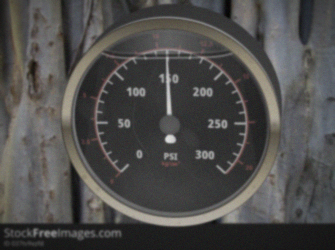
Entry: **150** psi
